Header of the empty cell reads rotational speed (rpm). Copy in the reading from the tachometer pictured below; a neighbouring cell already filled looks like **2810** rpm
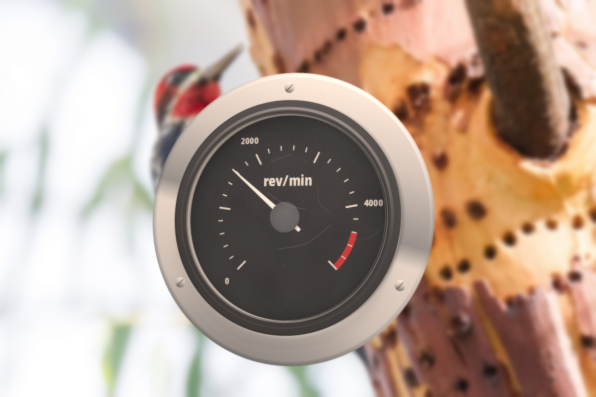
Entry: **1600** rpm
